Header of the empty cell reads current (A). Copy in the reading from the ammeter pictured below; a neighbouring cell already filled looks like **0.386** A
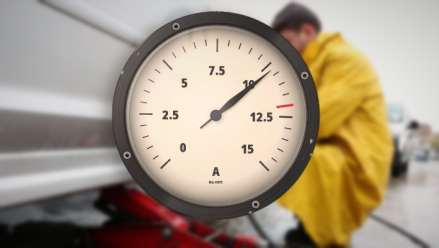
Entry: **10.25** A
